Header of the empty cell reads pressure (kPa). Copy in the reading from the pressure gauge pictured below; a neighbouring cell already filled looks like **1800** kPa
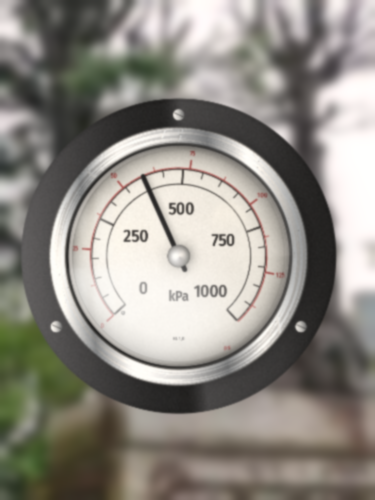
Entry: **400** kPa
